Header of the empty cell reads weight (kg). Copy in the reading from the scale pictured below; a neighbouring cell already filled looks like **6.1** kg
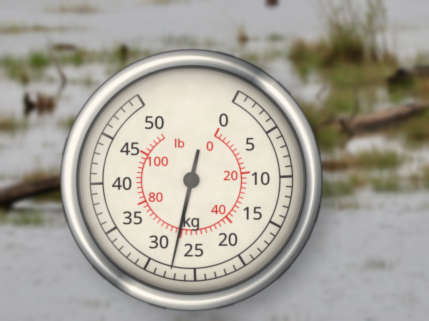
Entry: **27.5** kg
